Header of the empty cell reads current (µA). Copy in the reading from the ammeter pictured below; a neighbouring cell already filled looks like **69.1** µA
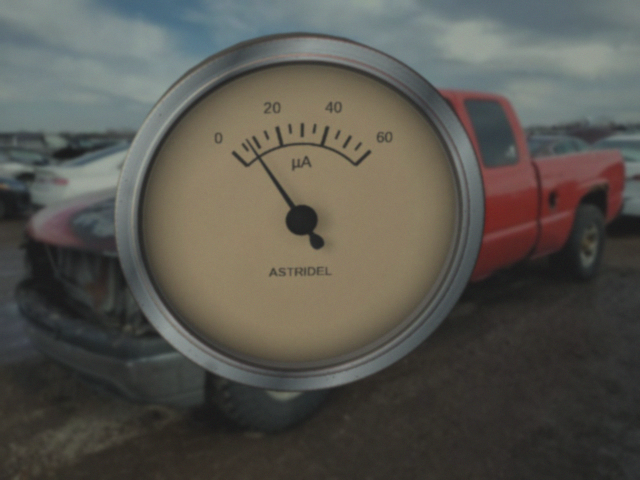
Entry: **7.5** µA
